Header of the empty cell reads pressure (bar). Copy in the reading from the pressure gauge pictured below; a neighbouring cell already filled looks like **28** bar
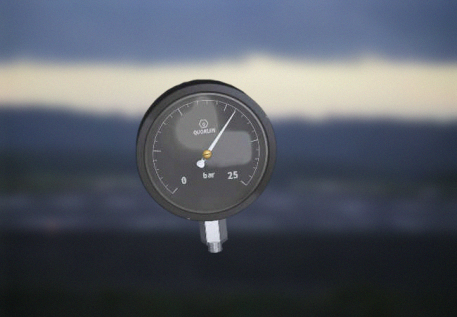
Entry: **16** bar
